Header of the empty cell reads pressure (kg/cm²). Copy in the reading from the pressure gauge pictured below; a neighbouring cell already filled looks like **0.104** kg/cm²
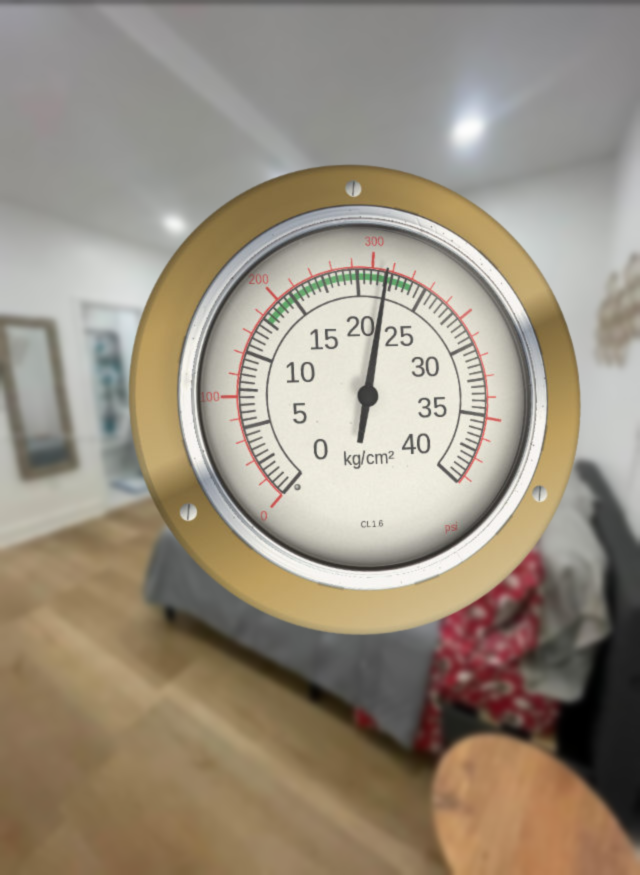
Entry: **22** kg/cm²
